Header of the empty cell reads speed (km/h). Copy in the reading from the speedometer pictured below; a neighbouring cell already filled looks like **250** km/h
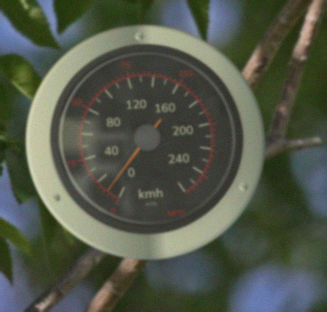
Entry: **10** km/h
